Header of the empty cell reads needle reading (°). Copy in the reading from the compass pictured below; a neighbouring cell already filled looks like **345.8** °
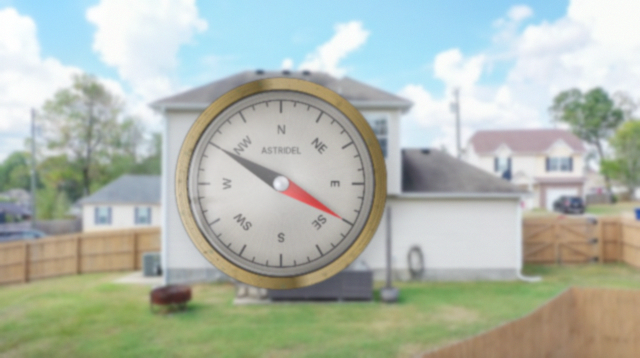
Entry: **120** °
